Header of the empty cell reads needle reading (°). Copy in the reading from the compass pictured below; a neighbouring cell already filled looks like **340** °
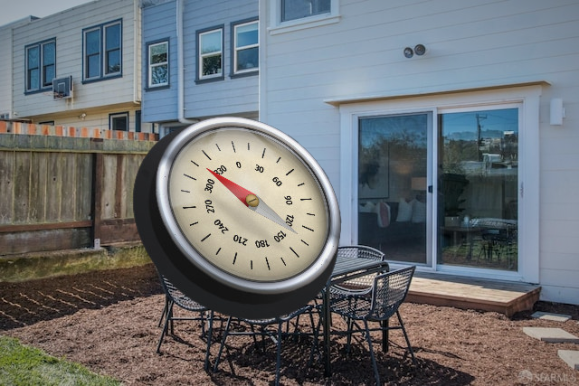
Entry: **315** °
